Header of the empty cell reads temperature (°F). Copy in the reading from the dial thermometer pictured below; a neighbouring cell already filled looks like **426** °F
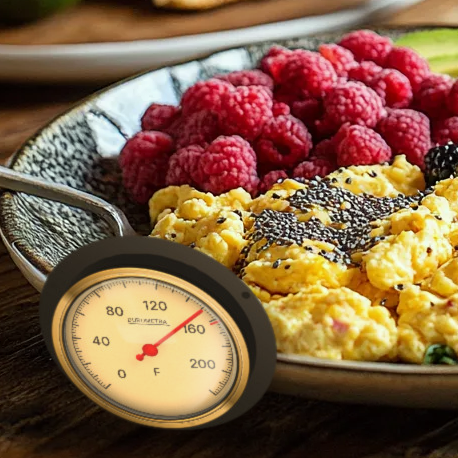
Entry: **150** °F
